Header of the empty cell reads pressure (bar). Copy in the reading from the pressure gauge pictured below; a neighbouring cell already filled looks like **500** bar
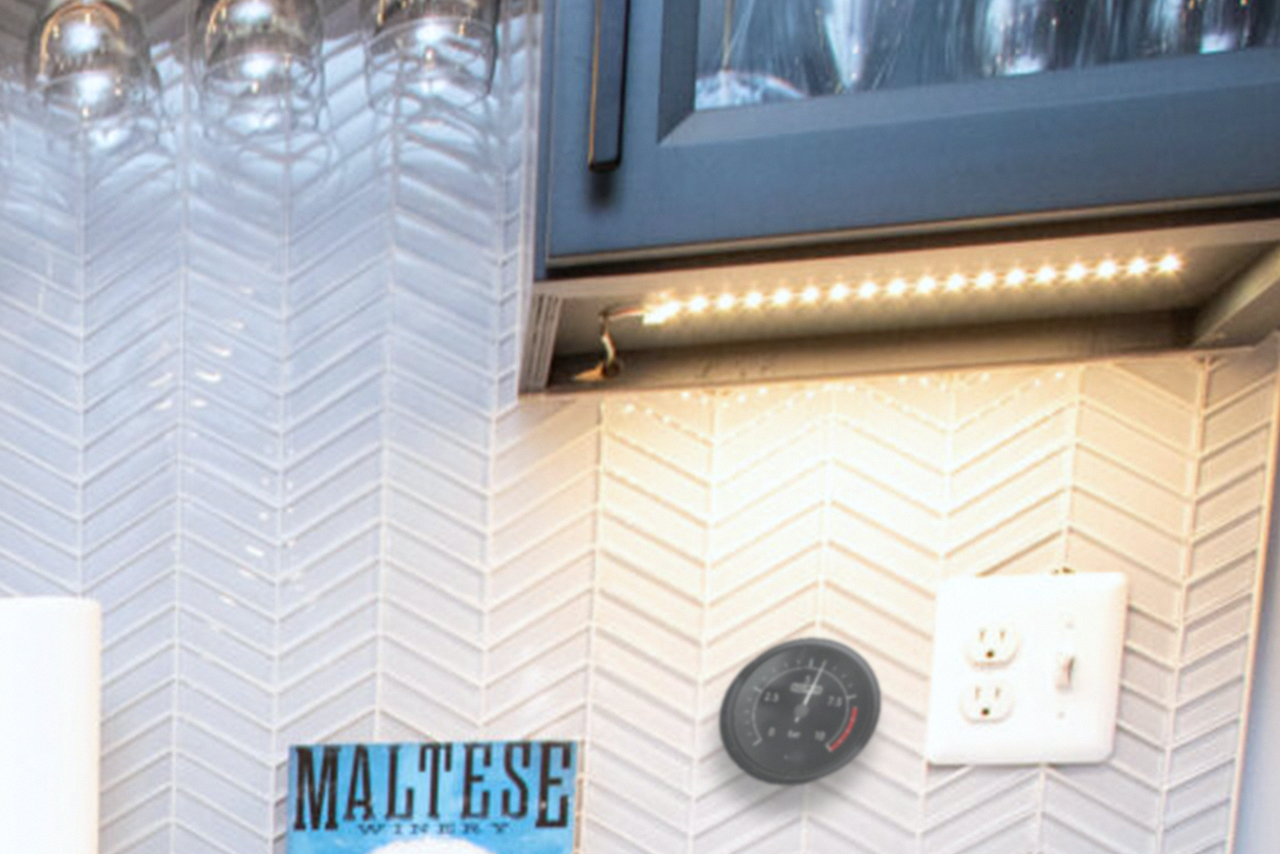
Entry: **5.5** bar
